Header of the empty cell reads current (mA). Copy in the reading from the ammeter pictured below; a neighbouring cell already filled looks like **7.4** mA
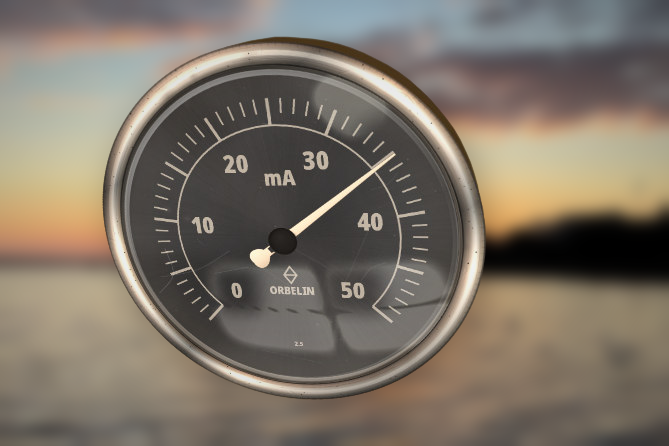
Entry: **35** mA
